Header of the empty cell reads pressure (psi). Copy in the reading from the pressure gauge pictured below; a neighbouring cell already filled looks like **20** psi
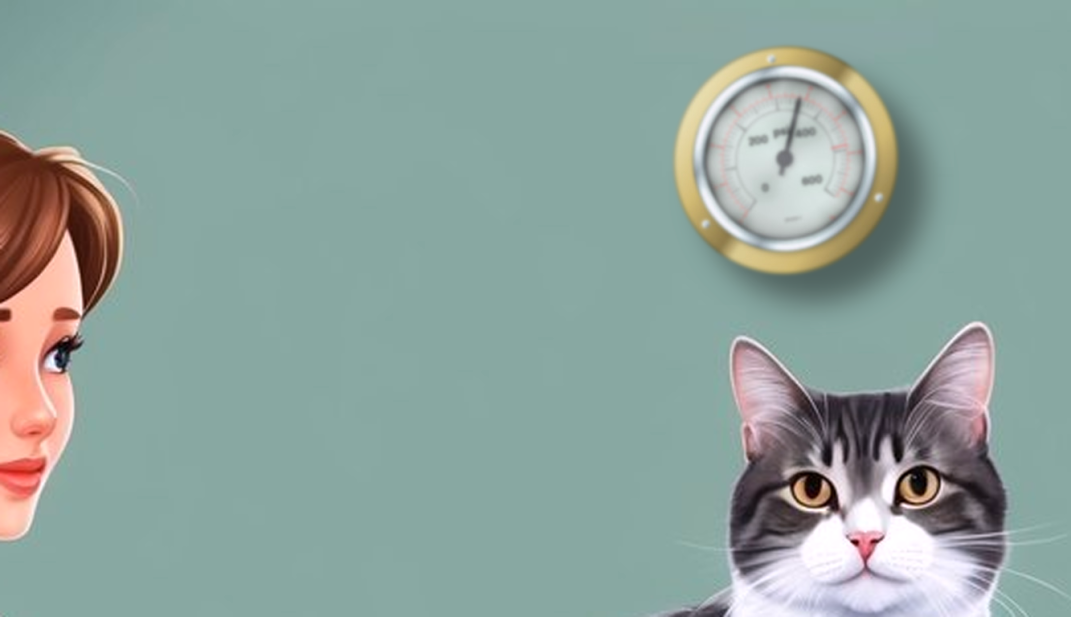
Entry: **350** psi
